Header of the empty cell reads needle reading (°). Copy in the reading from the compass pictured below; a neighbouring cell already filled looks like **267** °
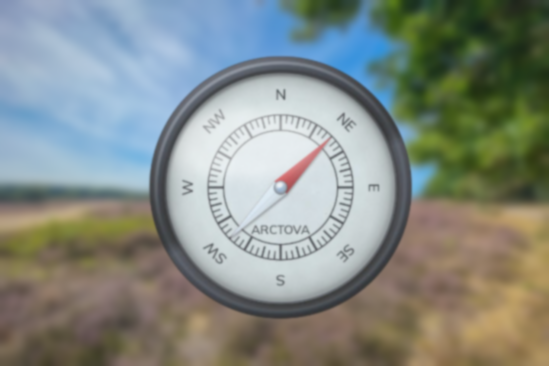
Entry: **45** °
